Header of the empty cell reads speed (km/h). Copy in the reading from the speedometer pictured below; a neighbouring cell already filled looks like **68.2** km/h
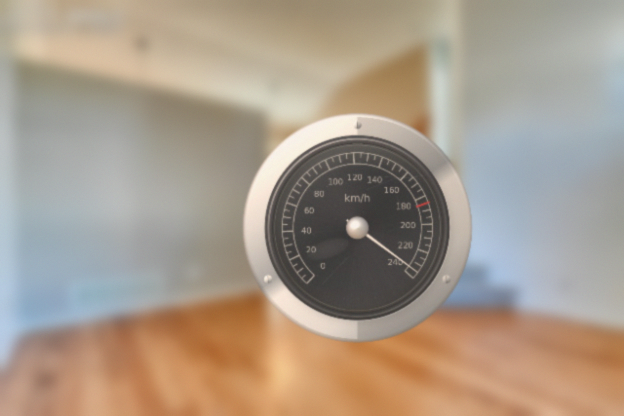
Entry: **235** km/h
